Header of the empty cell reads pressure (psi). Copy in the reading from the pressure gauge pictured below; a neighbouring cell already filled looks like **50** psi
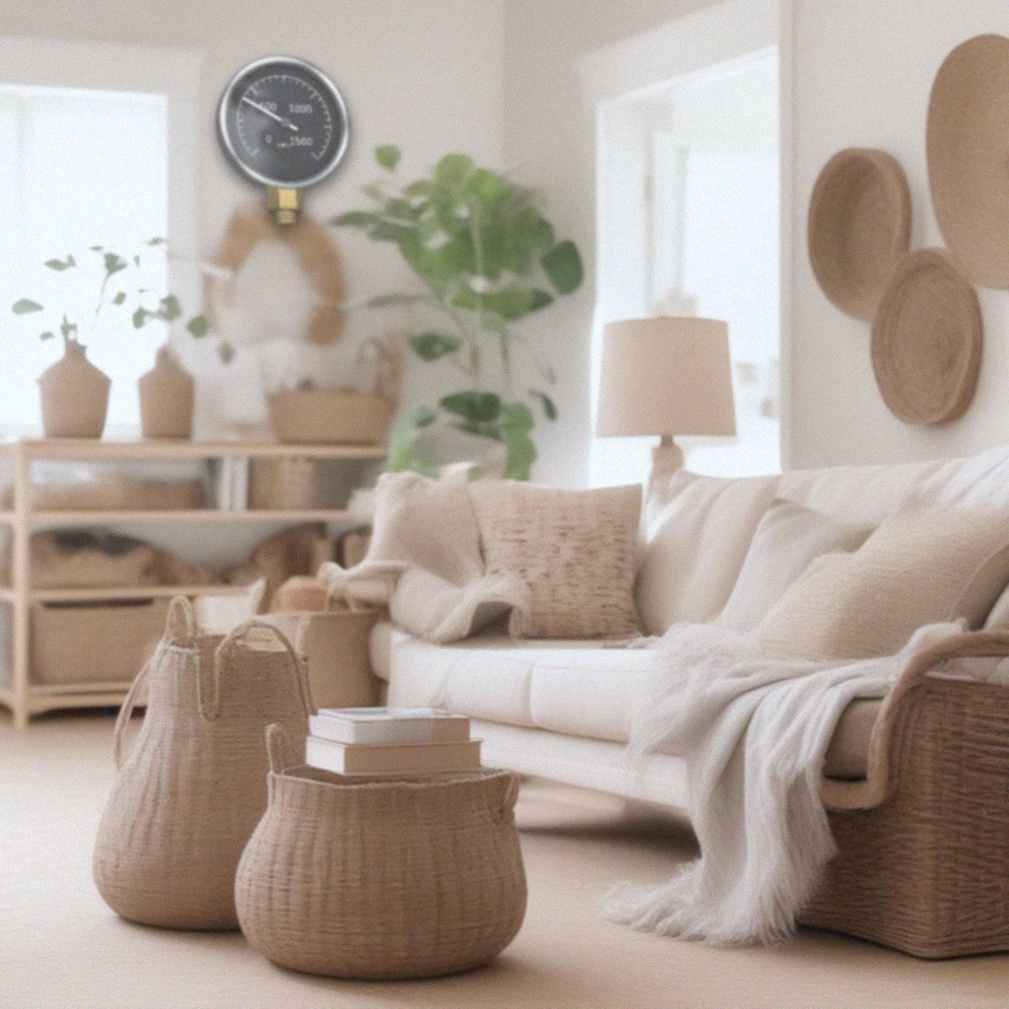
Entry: **400** psi
